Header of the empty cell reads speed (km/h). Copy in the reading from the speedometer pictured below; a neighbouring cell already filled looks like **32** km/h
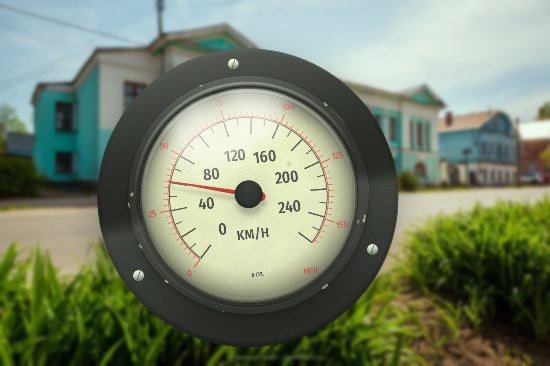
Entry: **60** km/h
